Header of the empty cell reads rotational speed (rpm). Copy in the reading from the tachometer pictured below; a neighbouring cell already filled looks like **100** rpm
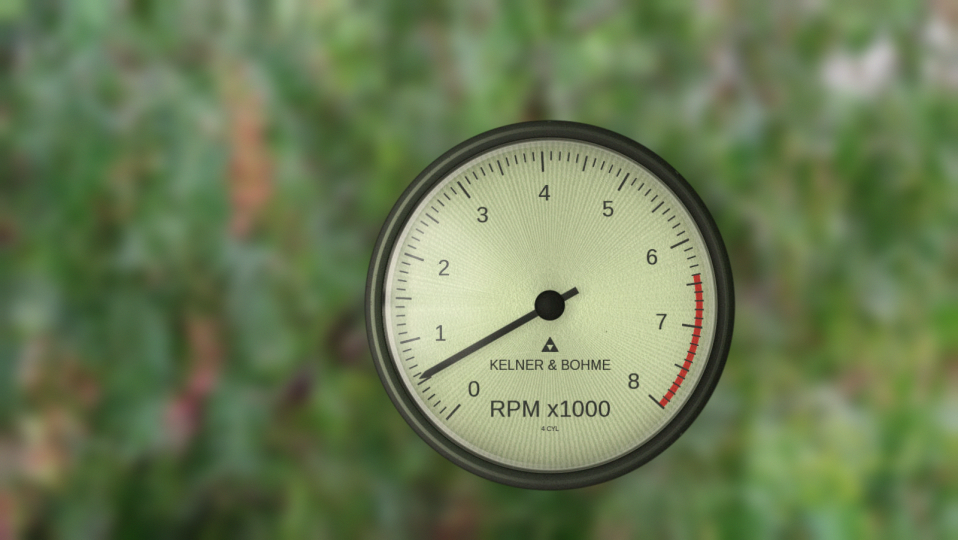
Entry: **550** rpm
